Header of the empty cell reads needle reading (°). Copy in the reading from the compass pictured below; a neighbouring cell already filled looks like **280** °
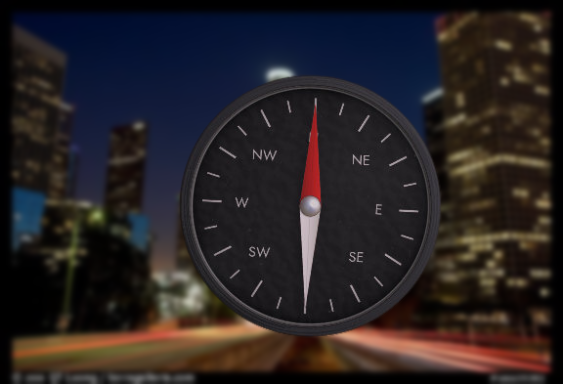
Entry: **0** °
